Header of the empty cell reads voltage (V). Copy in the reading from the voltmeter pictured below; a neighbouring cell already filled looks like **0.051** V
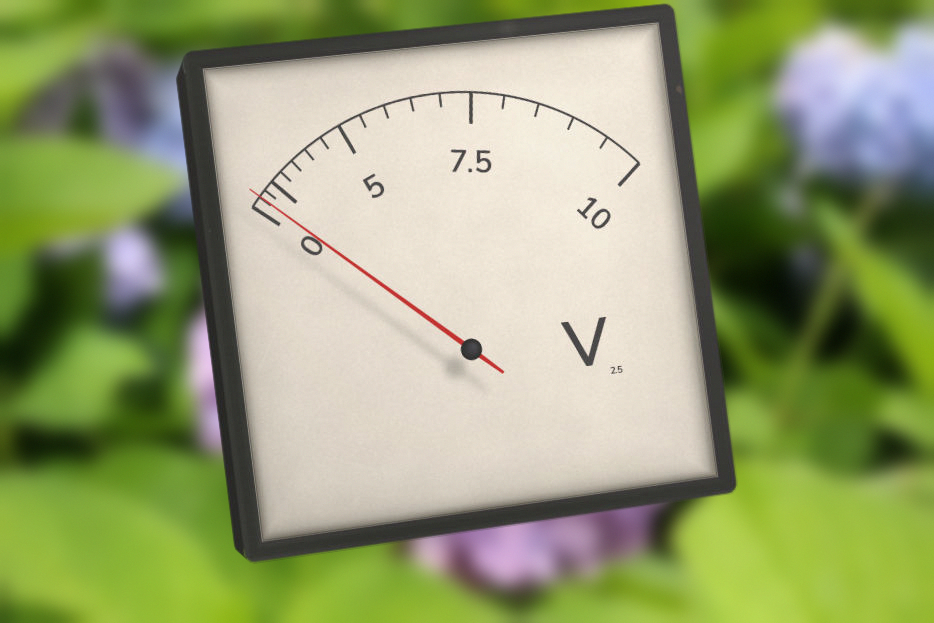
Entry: **1.5** V
